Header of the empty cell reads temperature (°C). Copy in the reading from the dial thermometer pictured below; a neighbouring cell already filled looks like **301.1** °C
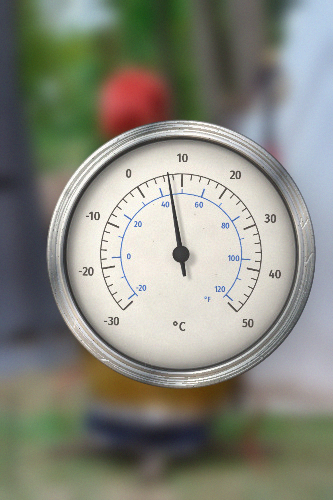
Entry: **7** °C
